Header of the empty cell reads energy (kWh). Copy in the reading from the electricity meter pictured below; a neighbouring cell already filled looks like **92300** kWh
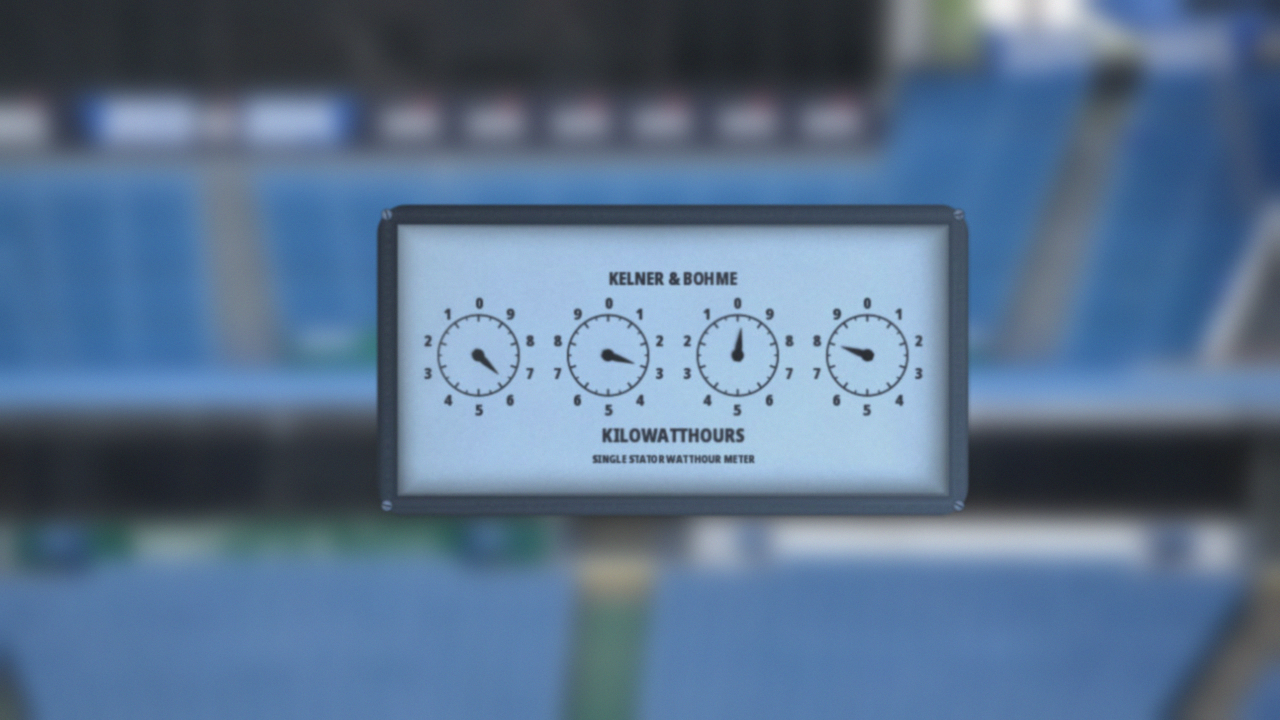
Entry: **6298** kWh
